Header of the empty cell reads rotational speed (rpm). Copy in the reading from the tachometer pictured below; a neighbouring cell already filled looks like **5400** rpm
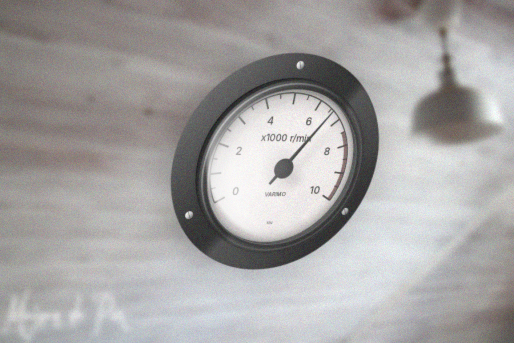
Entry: **6500** rpm
